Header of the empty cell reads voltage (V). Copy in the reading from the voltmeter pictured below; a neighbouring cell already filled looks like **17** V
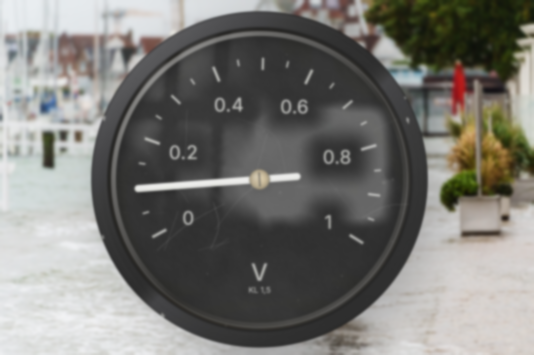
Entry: **0.1** V
